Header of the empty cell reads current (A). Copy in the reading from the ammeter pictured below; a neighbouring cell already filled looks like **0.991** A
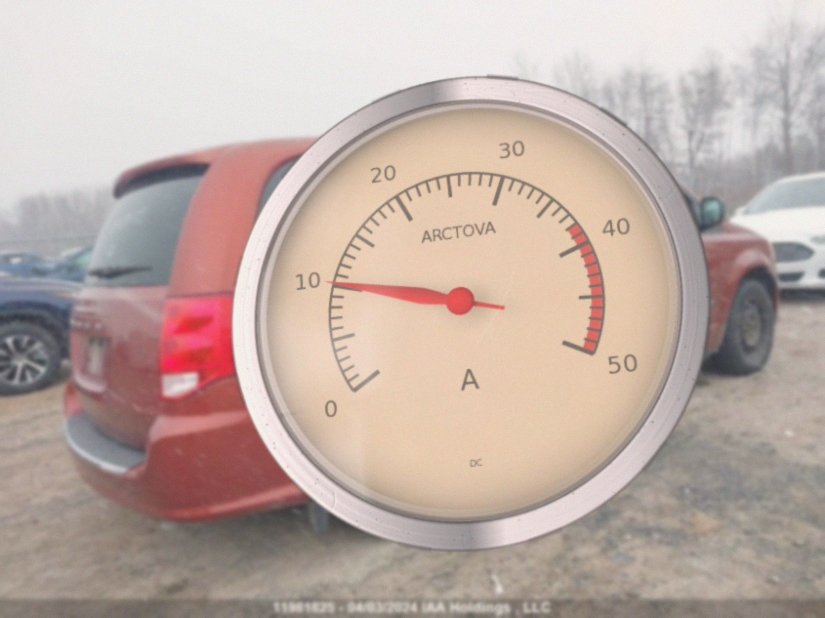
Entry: **10** A
